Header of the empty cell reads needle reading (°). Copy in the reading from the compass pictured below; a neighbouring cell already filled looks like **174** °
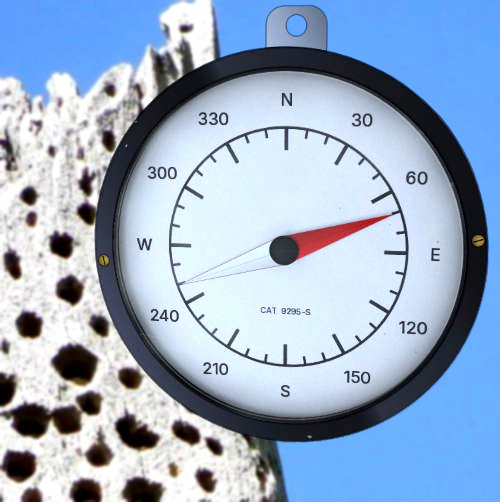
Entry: **70** °
